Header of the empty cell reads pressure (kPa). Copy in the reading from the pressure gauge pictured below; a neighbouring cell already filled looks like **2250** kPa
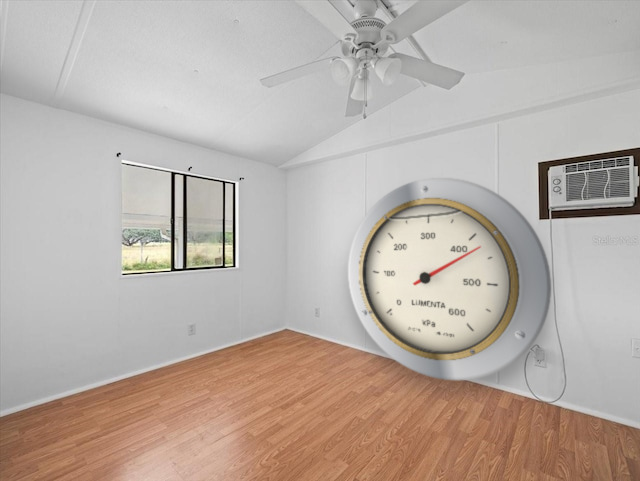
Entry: **425** kPa
